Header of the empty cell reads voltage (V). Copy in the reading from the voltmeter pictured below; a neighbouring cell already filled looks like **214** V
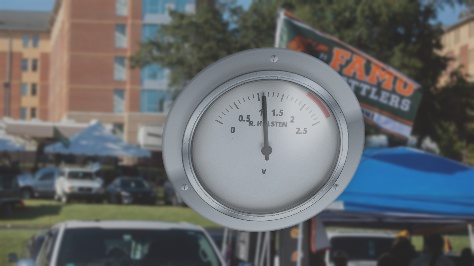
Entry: **1.1** V
